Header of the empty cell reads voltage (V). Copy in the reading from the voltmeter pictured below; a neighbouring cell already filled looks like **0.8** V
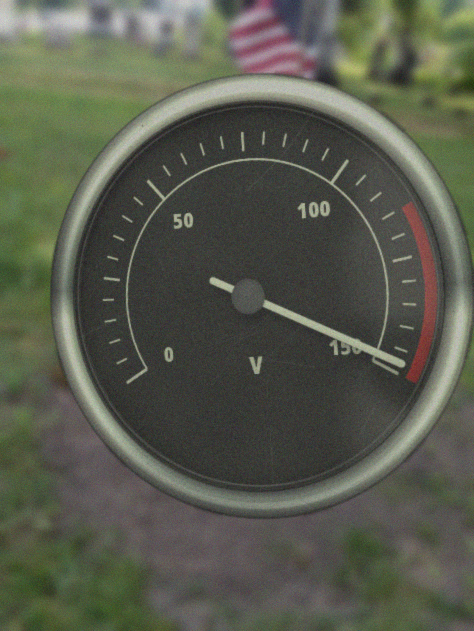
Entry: **147.5** V
